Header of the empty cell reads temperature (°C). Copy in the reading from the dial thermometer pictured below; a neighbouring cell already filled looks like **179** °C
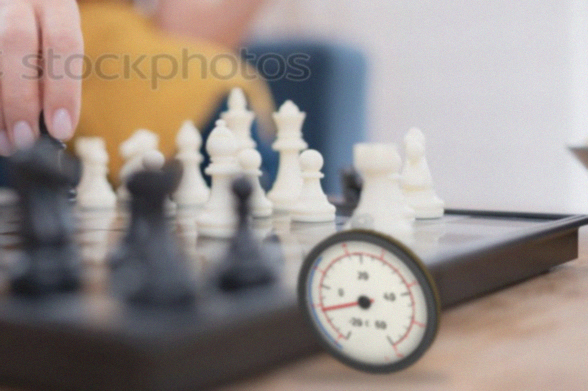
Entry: **-8** °C
